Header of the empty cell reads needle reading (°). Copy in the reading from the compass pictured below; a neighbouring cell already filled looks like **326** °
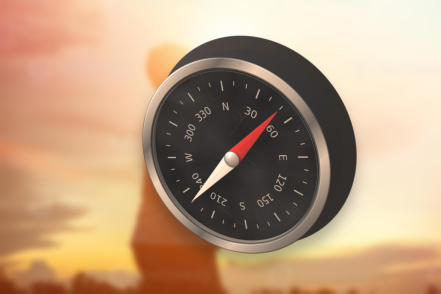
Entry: **50** °
